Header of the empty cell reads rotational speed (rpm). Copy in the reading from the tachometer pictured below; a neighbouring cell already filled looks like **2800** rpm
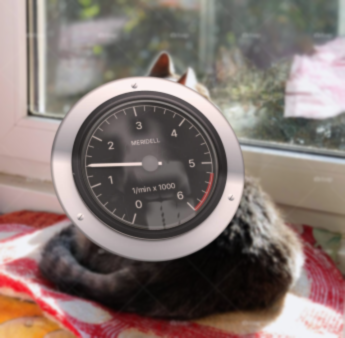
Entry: **1400** rpm
